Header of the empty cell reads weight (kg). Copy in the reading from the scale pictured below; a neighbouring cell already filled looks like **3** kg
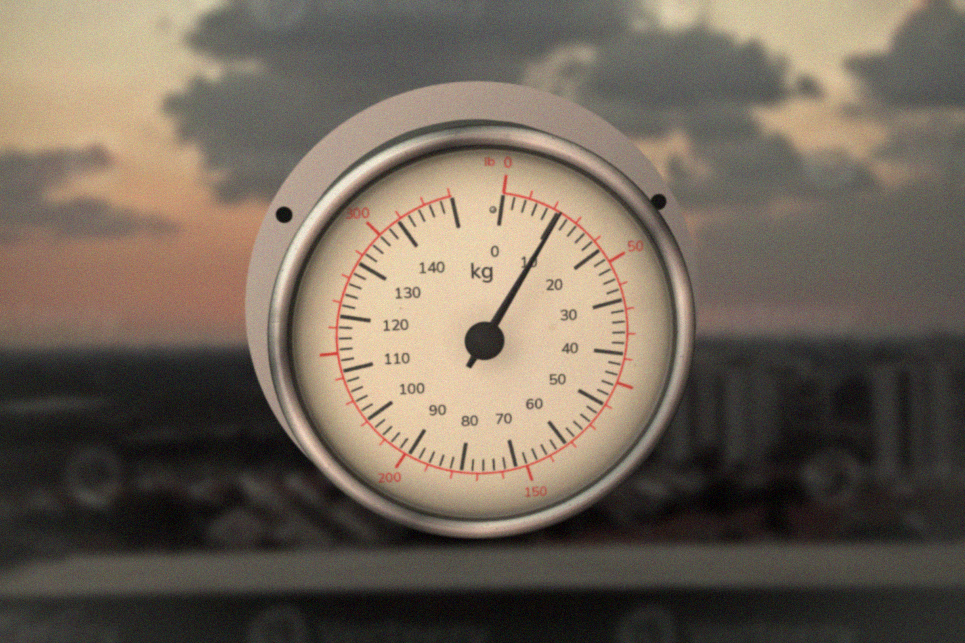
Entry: **10** kg
